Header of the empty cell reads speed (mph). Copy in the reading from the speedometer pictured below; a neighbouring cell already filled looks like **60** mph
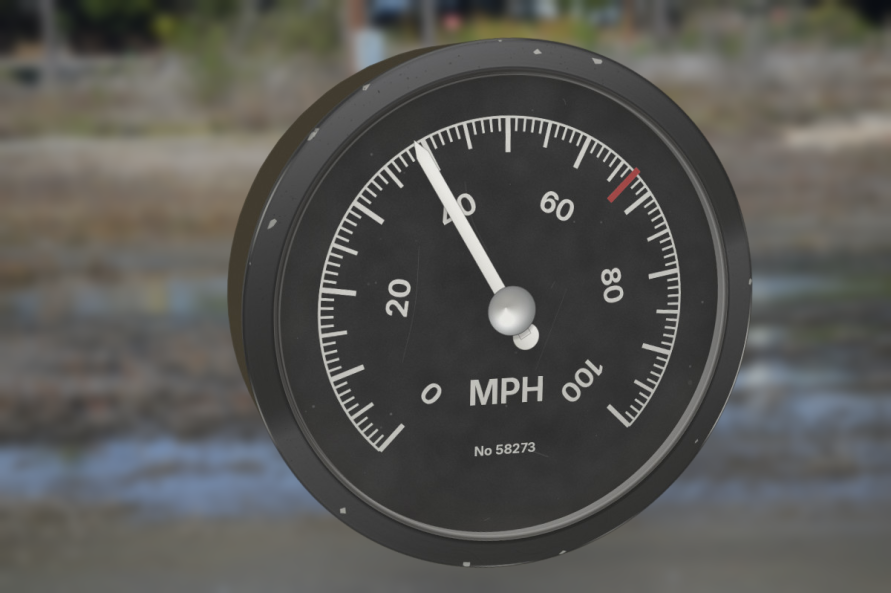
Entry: **39** mph
